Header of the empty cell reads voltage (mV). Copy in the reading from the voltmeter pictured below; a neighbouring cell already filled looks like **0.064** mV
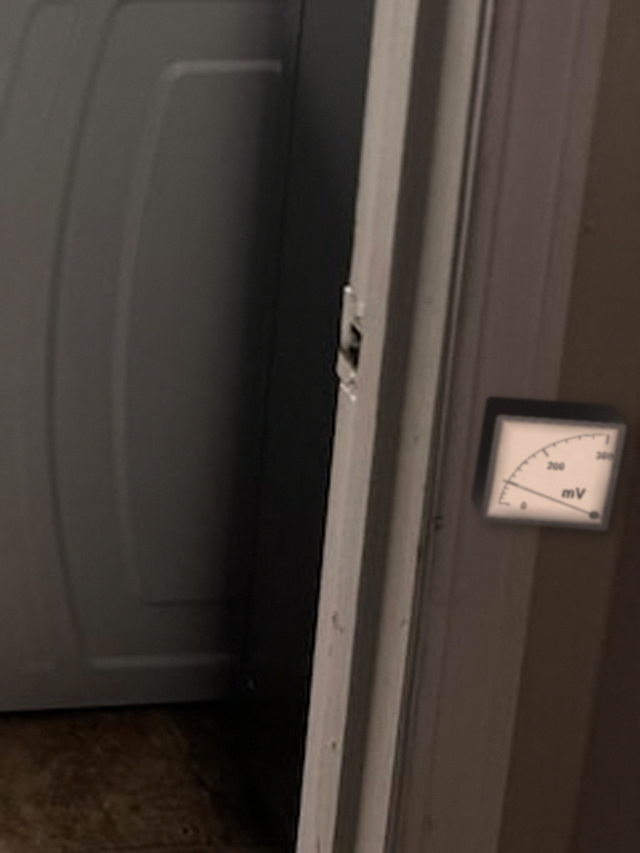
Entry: **100** mV
